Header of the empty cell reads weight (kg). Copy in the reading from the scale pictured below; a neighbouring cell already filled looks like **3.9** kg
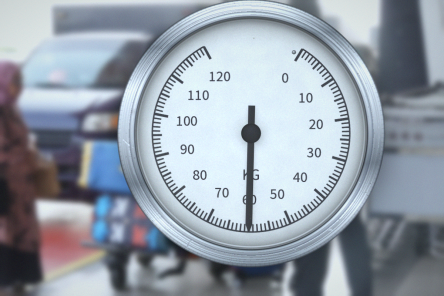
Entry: **60** kg
